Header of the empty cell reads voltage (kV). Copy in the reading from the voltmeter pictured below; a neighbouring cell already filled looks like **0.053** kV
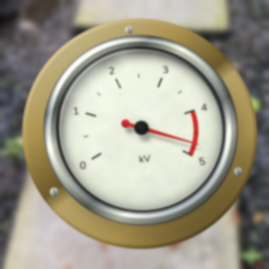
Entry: **4.75** kV
